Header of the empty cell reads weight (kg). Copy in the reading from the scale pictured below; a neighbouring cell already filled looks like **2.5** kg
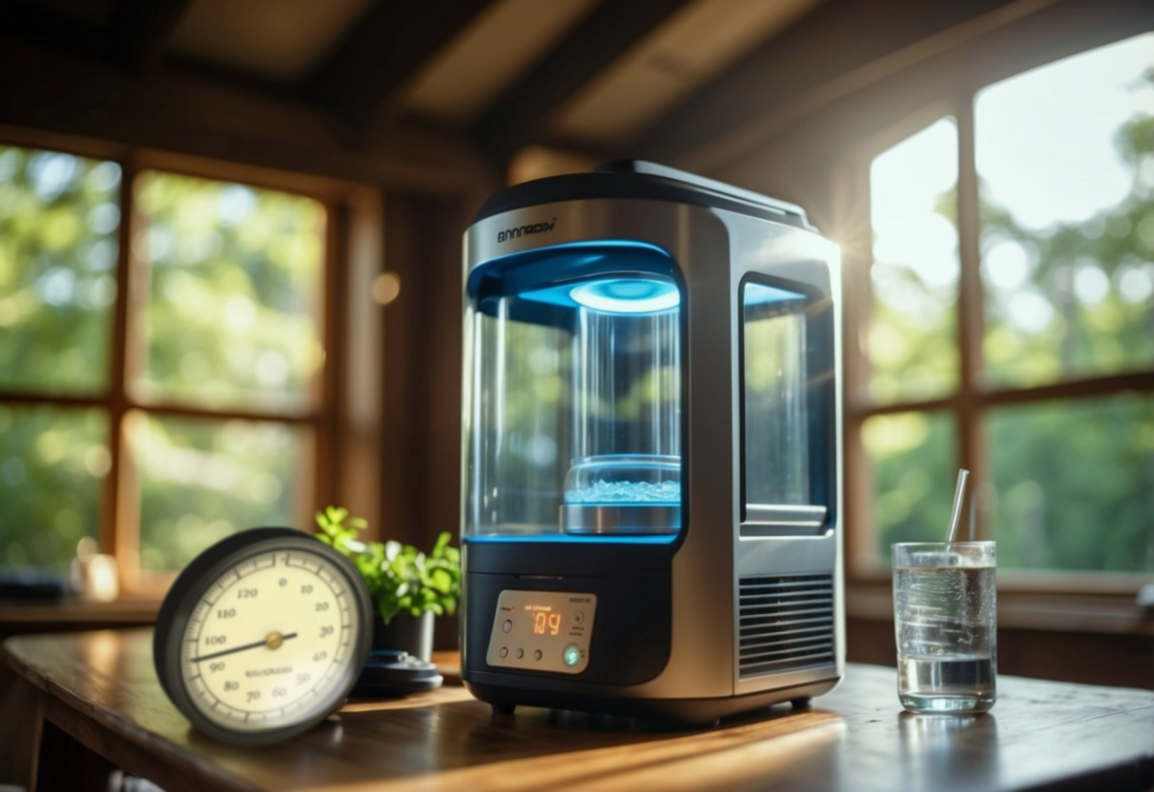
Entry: **95** kg
